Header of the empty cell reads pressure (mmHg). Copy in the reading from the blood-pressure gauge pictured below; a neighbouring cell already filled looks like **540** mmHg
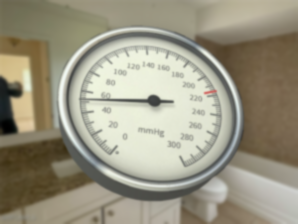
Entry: **50** mmHg
